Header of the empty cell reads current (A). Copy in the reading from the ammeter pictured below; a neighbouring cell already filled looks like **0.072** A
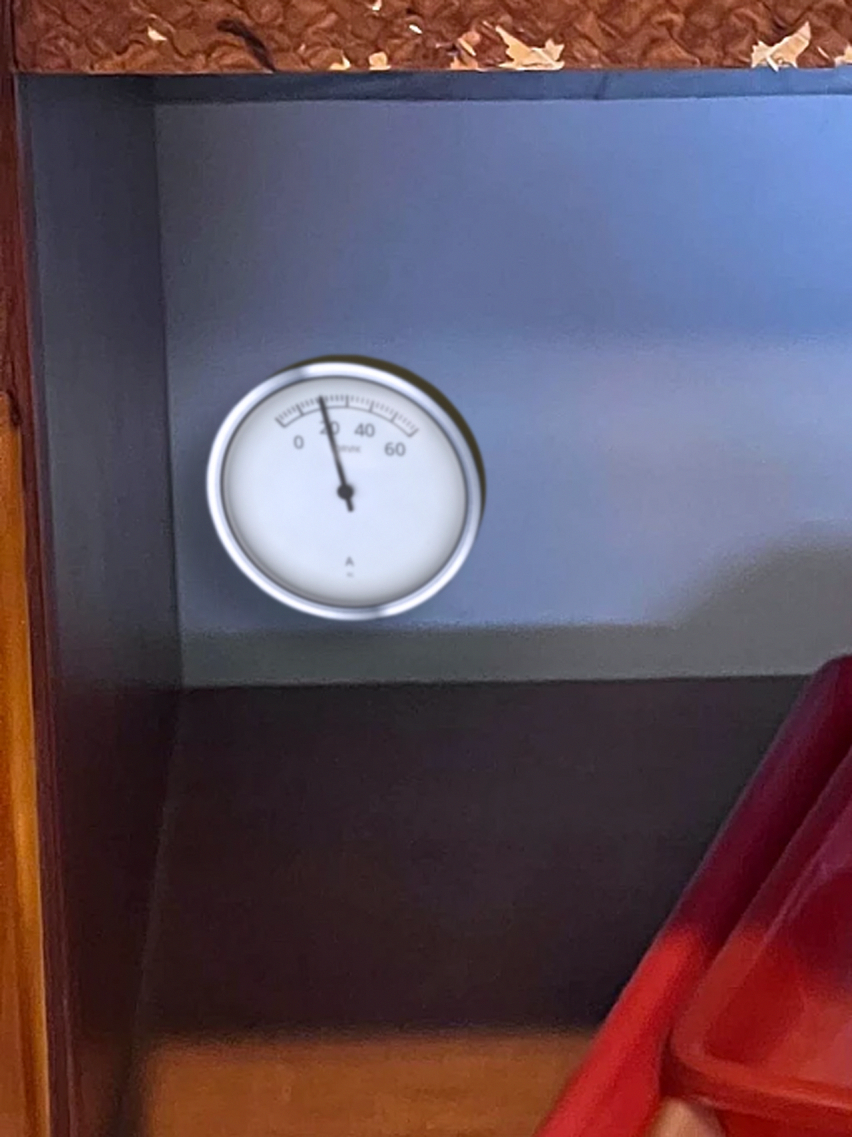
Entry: **20** A
